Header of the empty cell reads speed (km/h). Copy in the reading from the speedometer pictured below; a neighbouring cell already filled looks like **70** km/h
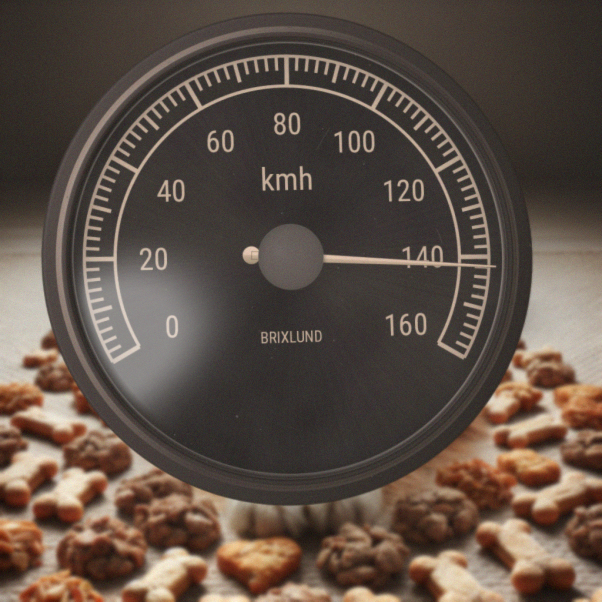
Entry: **142** km/h
